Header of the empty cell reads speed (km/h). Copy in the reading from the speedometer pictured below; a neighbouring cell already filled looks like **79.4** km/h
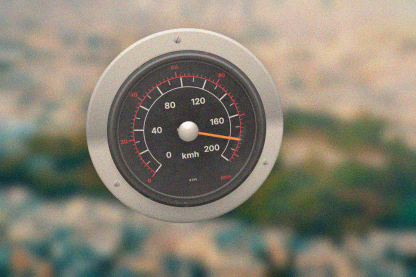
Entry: **180** km/h
